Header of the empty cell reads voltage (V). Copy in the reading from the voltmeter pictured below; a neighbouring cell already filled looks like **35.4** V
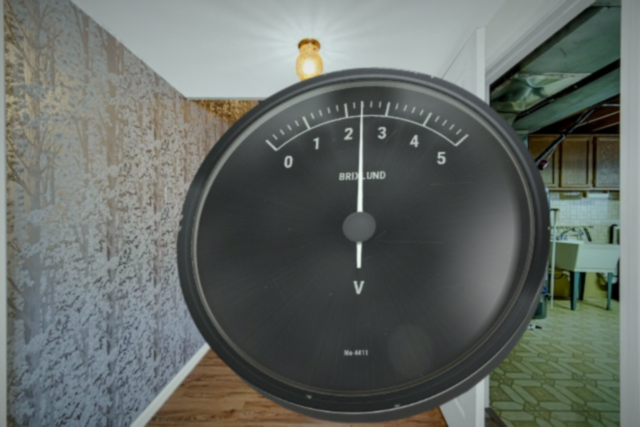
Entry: **2.4** V
